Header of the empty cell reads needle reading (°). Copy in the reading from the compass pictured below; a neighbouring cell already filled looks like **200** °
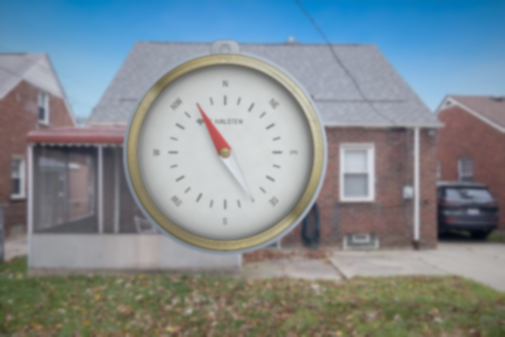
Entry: **330** °
